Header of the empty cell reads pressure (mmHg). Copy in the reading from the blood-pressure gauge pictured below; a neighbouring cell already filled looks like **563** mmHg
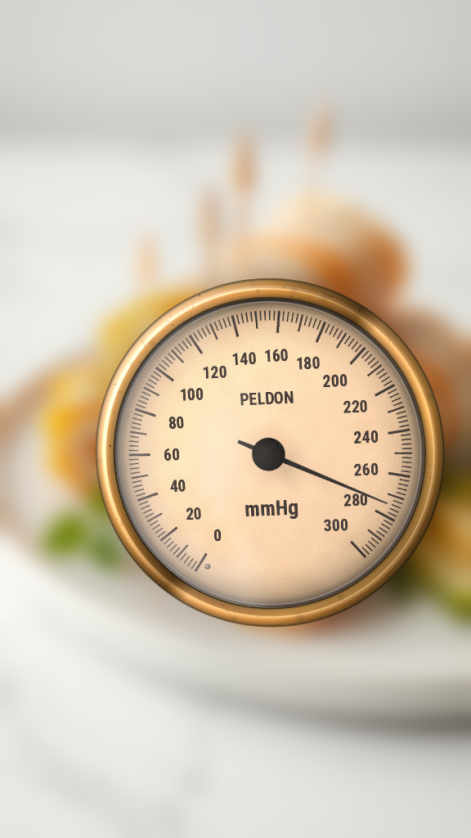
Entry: **274** mmHg
